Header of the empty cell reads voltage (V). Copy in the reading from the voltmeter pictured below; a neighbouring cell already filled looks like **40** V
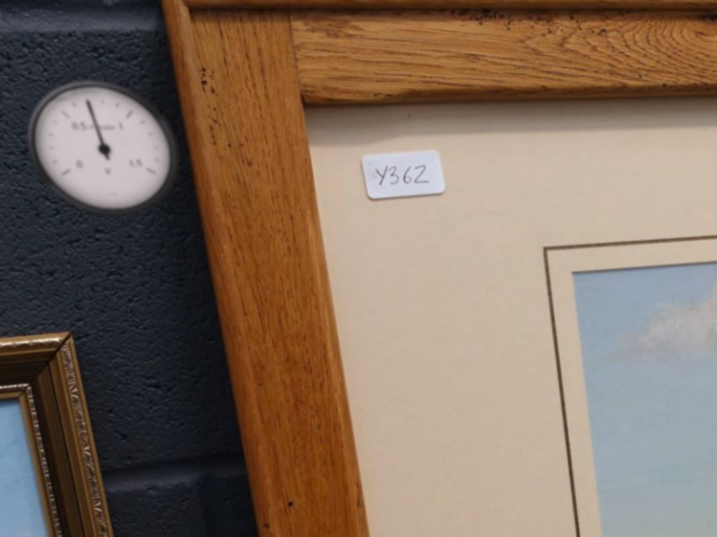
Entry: **0.7** V
